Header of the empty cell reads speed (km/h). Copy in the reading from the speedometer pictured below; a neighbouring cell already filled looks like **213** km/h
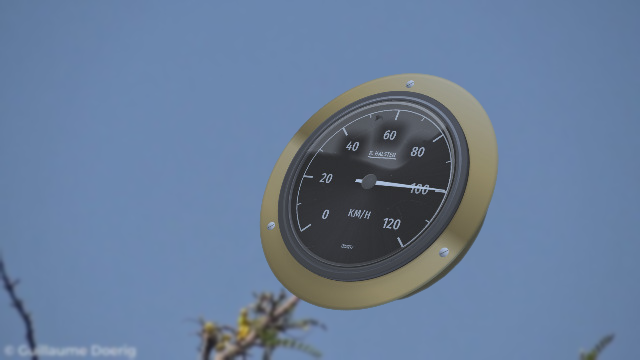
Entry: **100** km/h
